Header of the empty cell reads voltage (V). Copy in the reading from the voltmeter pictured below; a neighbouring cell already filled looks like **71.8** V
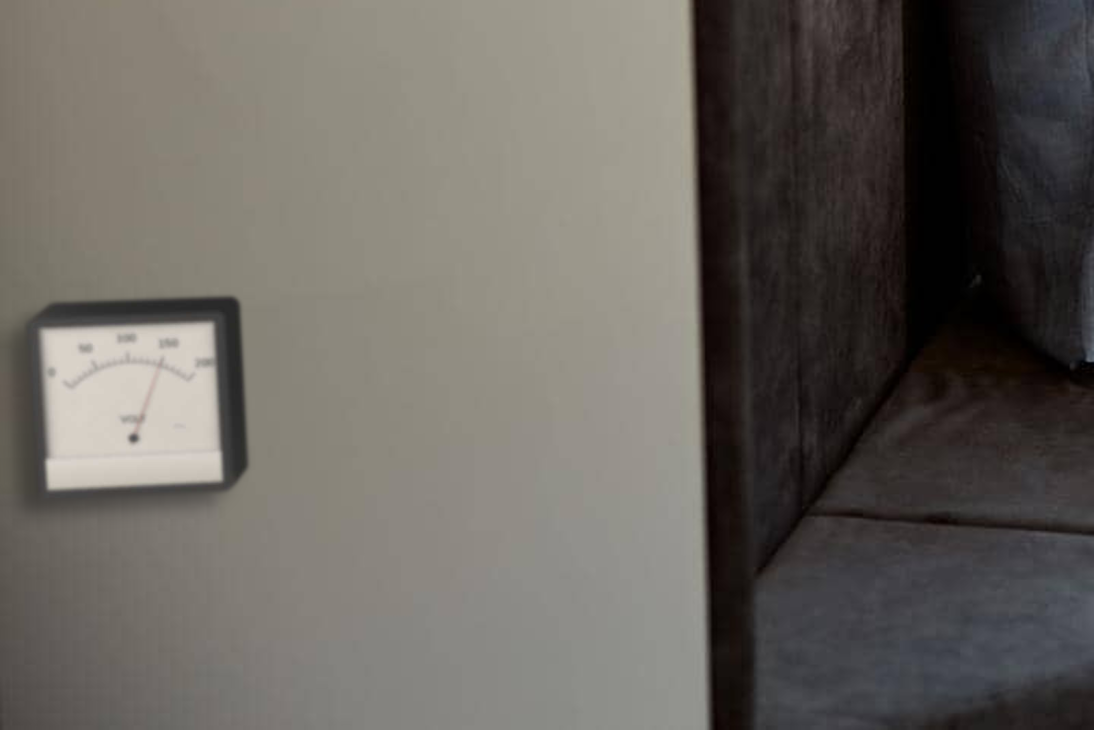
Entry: **150** V
